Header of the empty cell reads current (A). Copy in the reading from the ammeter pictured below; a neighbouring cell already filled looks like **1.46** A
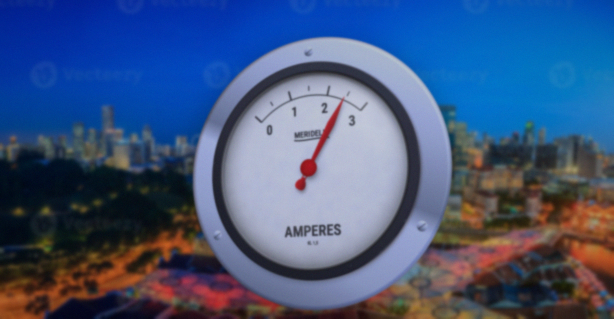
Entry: **2.5** A
